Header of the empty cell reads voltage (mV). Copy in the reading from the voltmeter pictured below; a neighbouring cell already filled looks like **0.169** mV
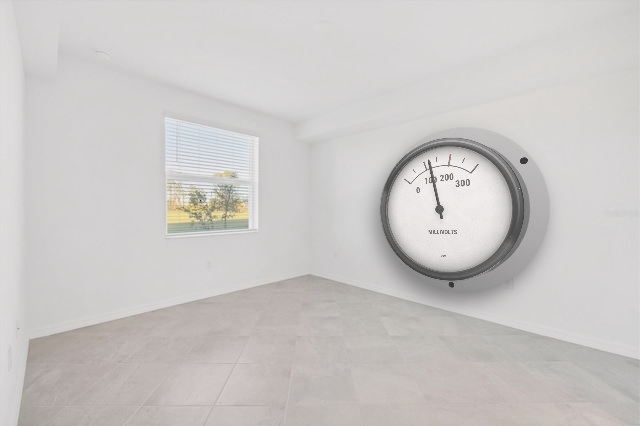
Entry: **125** mV
